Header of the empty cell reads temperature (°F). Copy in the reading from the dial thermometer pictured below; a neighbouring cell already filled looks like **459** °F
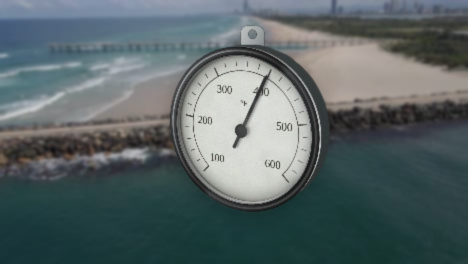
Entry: **400** °F
